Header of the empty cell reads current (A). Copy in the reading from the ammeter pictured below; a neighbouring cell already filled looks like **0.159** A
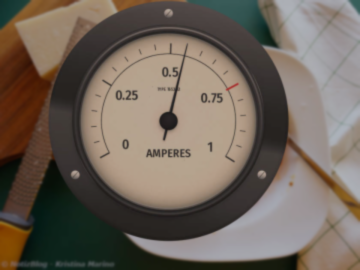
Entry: **0.55** A
